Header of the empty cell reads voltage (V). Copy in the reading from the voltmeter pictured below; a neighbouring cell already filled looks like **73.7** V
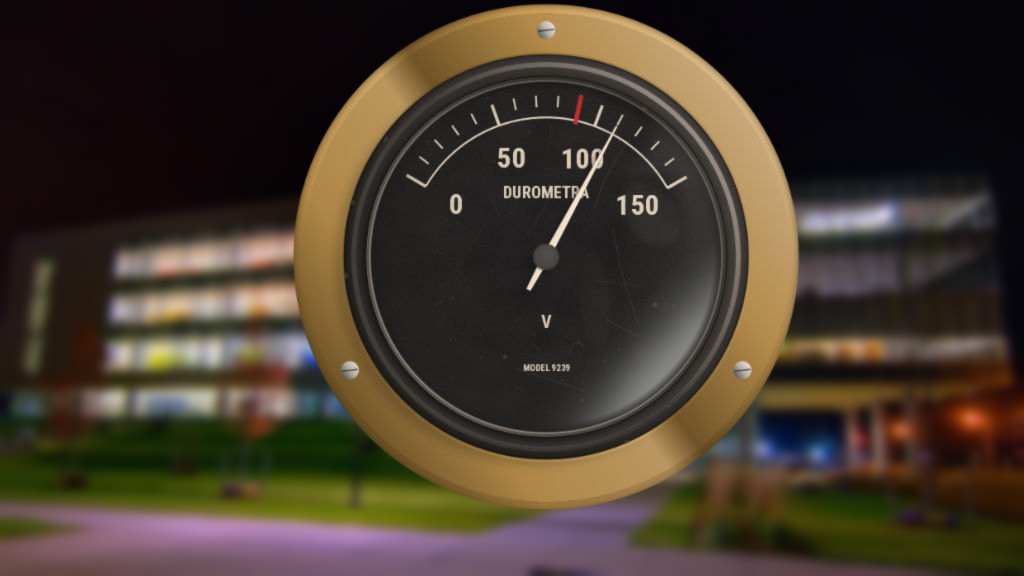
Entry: **110** V
